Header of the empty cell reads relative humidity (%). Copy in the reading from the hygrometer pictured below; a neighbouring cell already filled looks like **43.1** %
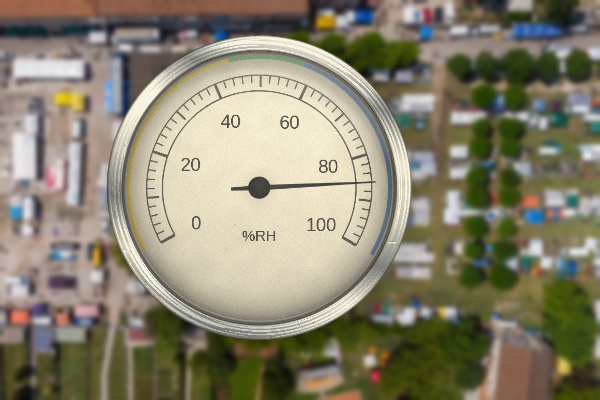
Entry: **86** %
